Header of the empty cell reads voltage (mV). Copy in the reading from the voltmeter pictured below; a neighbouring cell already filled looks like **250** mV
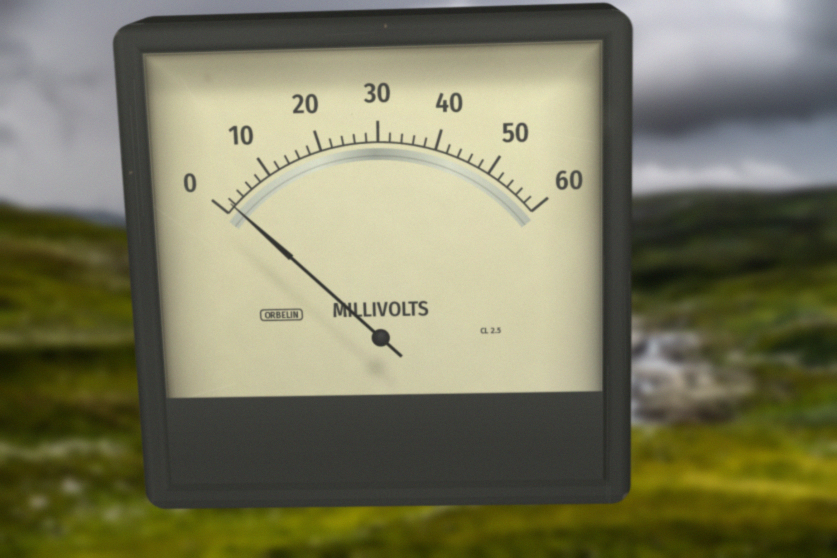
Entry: **2** mV
